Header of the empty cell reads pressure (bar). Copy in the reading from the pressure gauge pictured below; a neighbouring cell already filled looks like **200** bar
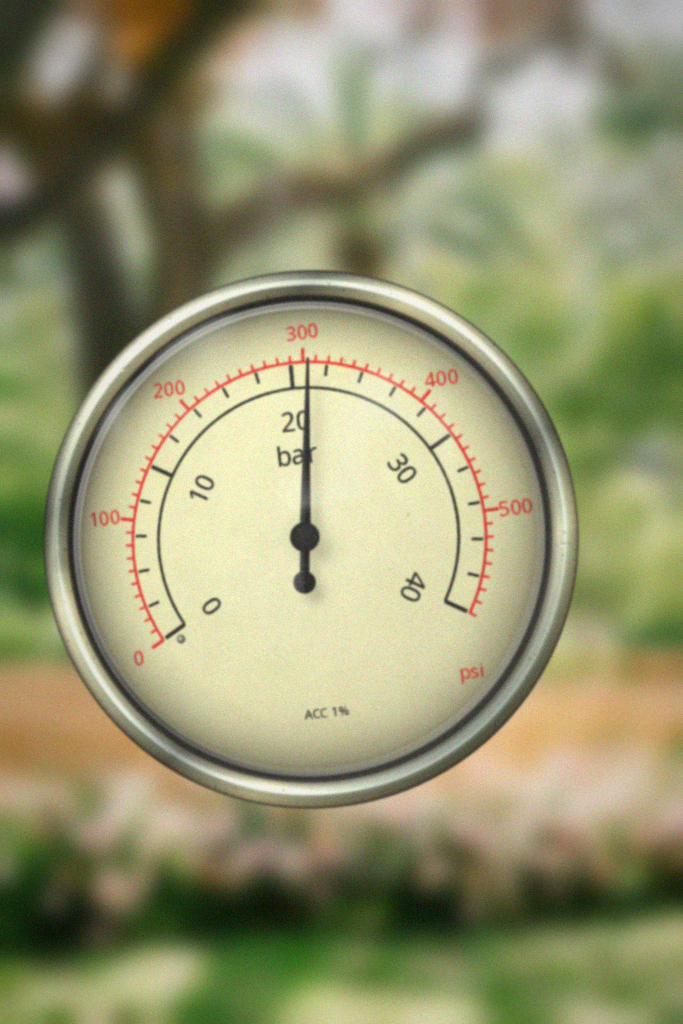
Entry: **21** bar
